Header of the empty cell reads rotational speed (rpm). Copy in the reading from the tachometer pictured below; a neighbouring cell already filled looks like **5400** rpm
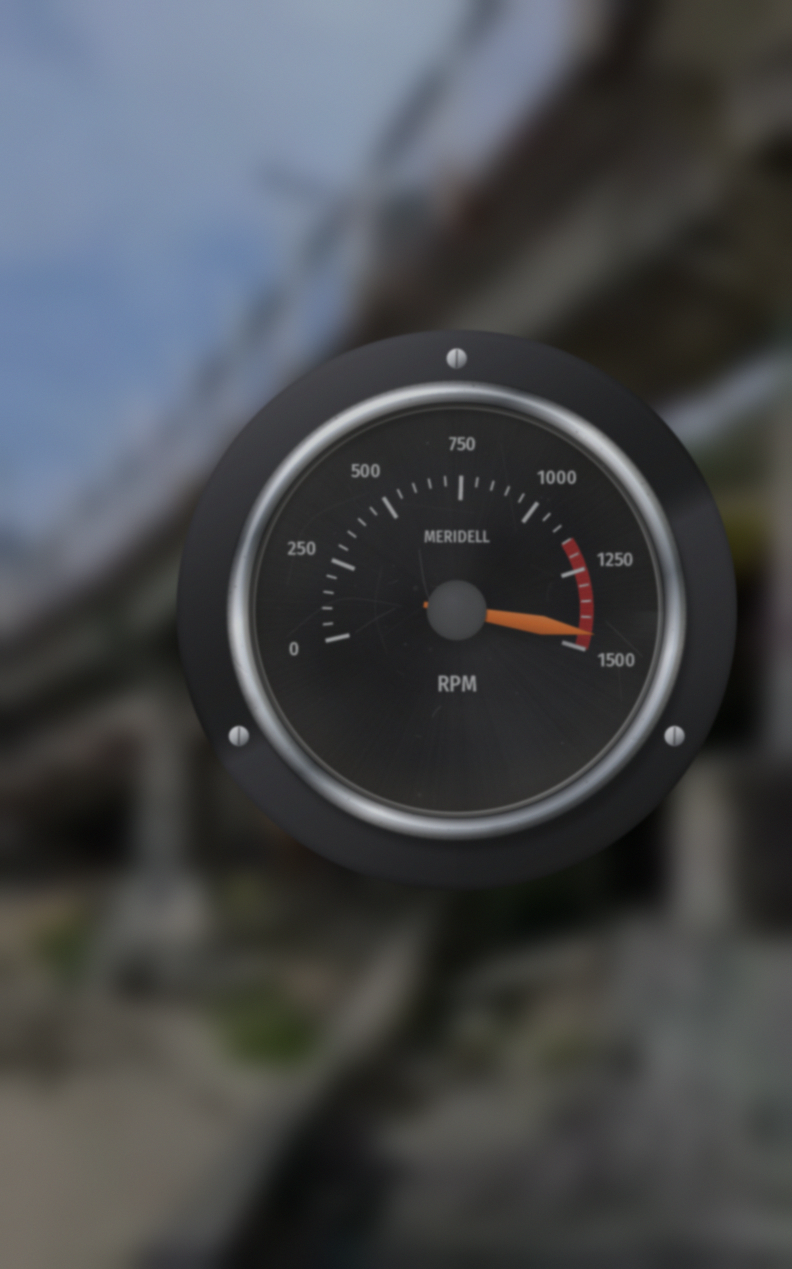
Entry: **1450** rpm
